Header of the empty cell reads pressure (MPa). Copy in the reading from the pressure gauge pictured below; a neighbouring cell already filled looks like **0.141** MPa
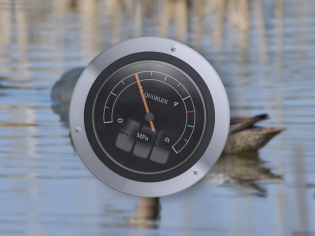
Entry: **2** MPa
